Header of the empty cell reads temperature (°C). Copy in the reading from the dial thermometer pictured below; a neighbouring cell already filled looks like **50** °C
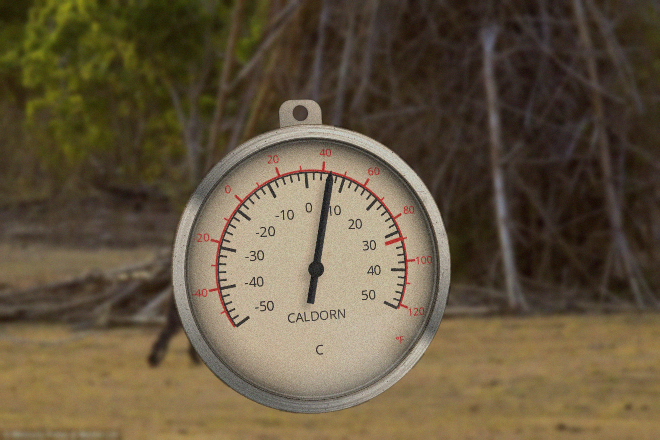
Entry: **6** °C
